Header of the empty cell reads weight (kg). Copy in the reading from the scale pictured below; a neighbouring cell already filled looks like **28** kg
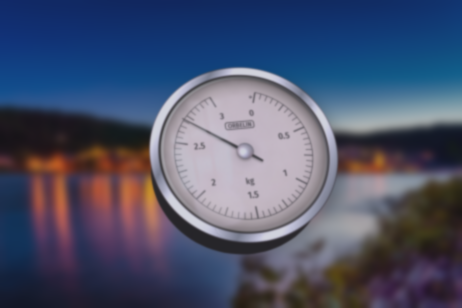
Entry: **2.7** kg
